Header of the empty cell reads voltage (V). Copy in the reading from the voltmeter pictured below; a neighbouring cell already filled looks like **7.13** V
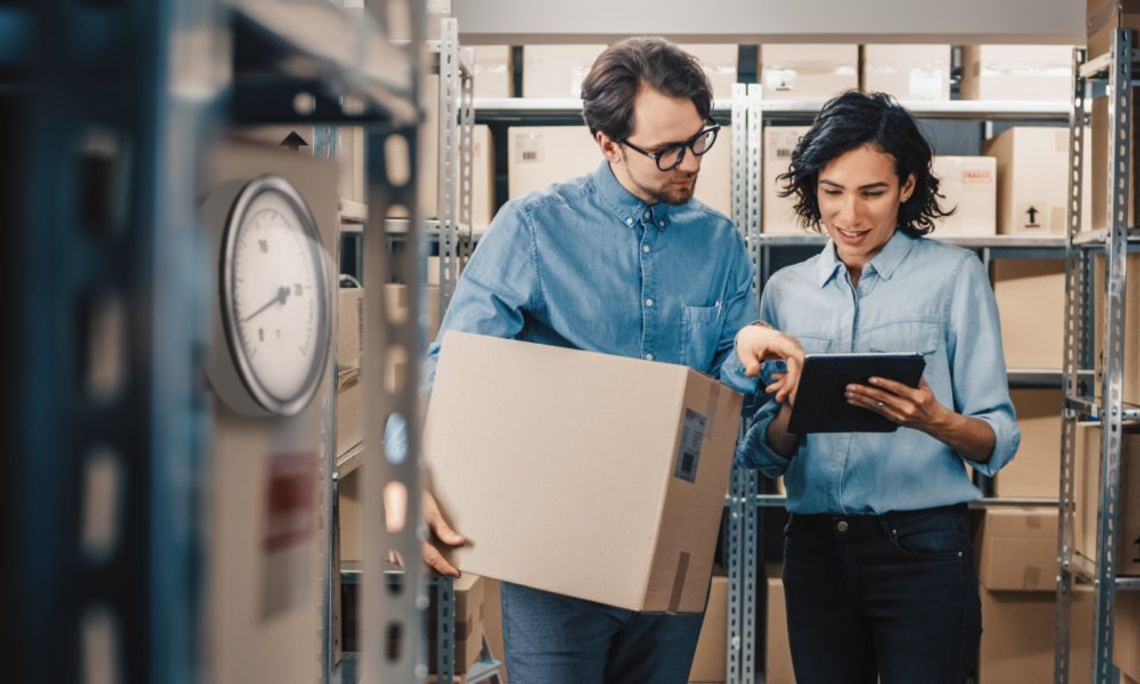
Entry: **2.5** V
